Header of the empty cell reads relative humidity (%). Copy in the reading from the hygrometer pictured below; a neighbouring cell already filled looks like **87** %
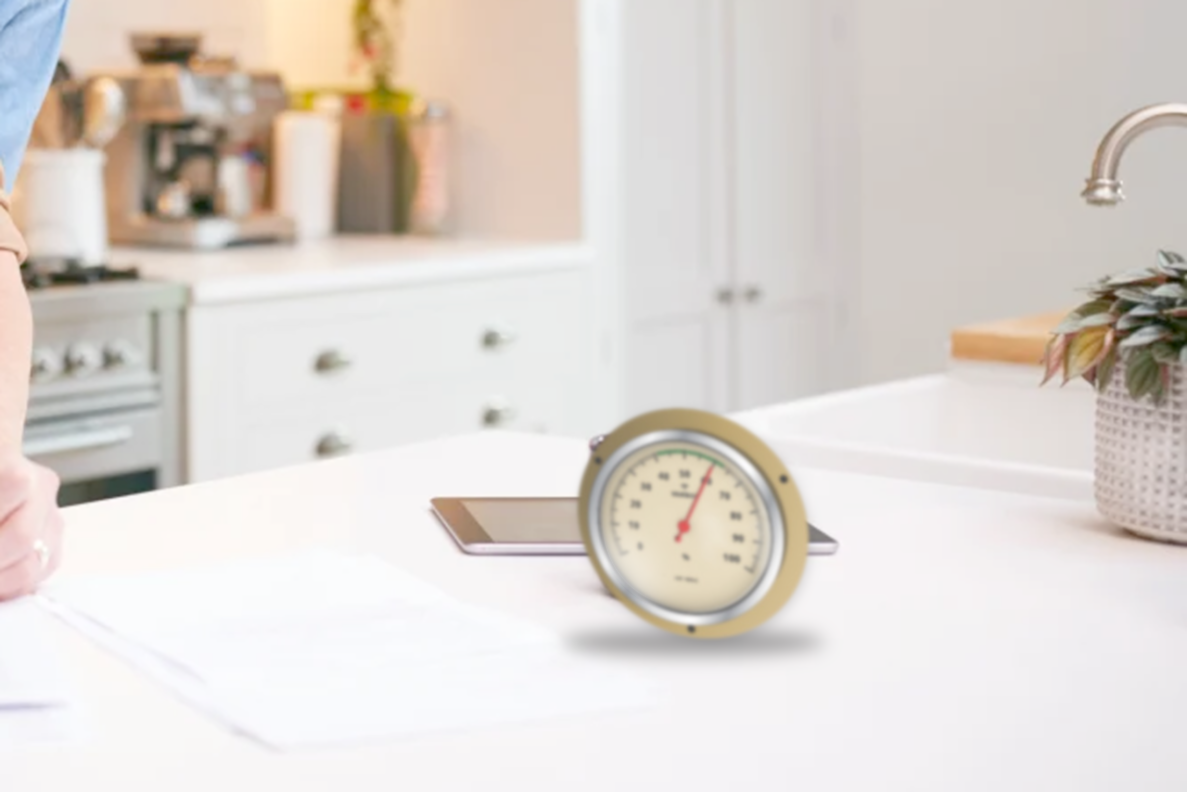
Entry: **60** %
